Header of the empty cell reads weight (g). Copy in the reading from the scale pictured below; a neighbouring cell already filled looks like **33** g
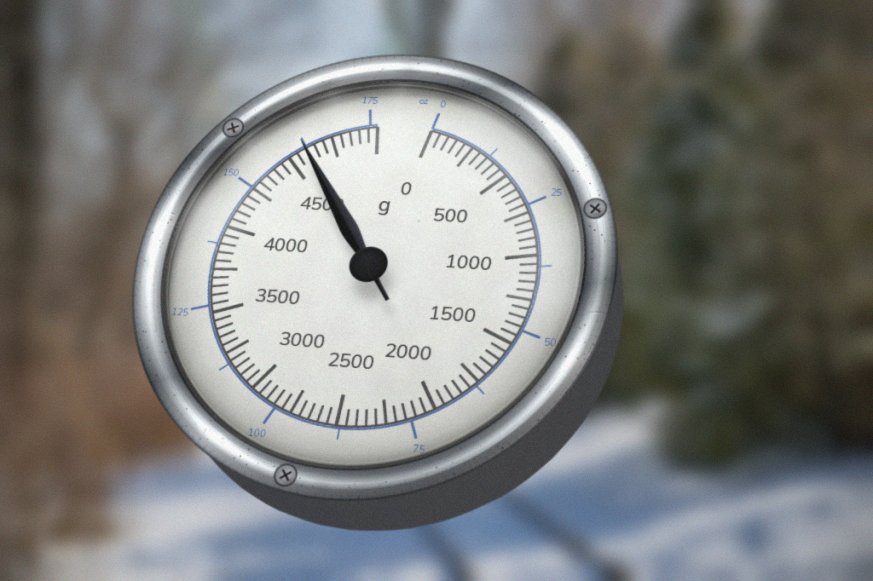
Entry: **4600** g
